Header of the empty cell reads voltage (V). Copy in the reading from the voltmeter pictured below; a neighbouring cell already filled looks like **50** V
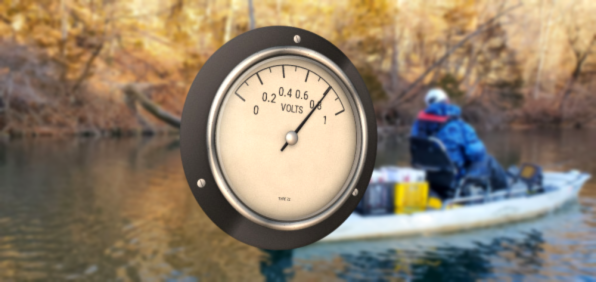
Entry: **0.8** V
